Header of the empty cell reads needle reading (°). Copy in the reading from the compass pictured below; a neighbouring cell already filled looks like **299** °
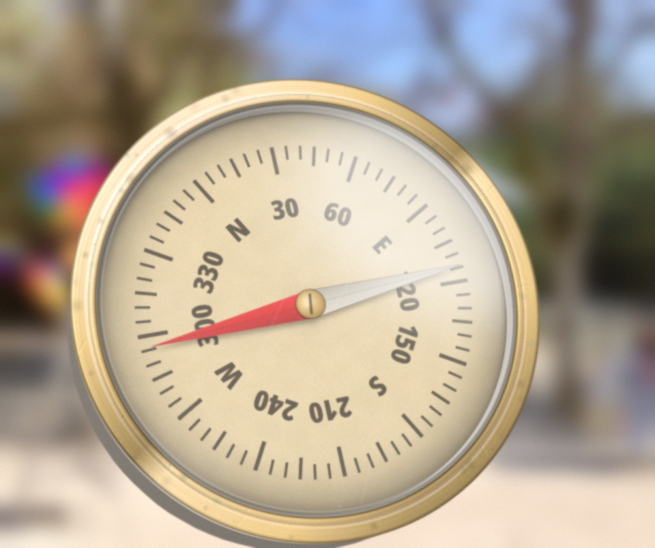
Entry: **295** °
